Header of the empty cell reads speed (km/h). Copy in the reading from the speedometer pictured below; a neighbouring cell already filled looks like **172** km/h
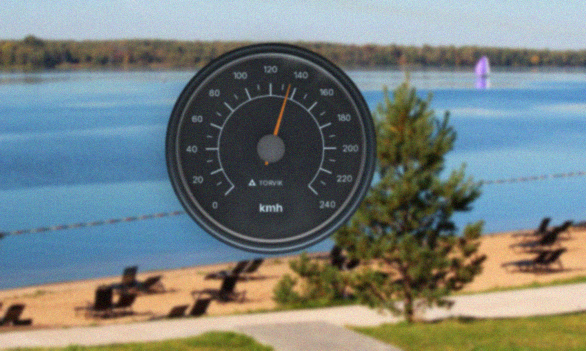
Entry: **135** km/h
